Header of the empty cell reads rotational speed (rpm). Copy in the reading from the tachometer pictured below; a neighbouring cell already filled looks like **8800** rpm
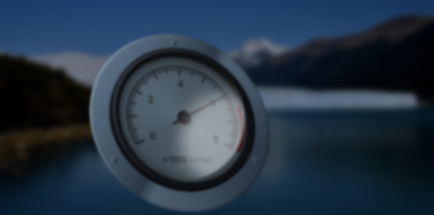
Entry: **6000** rpm
